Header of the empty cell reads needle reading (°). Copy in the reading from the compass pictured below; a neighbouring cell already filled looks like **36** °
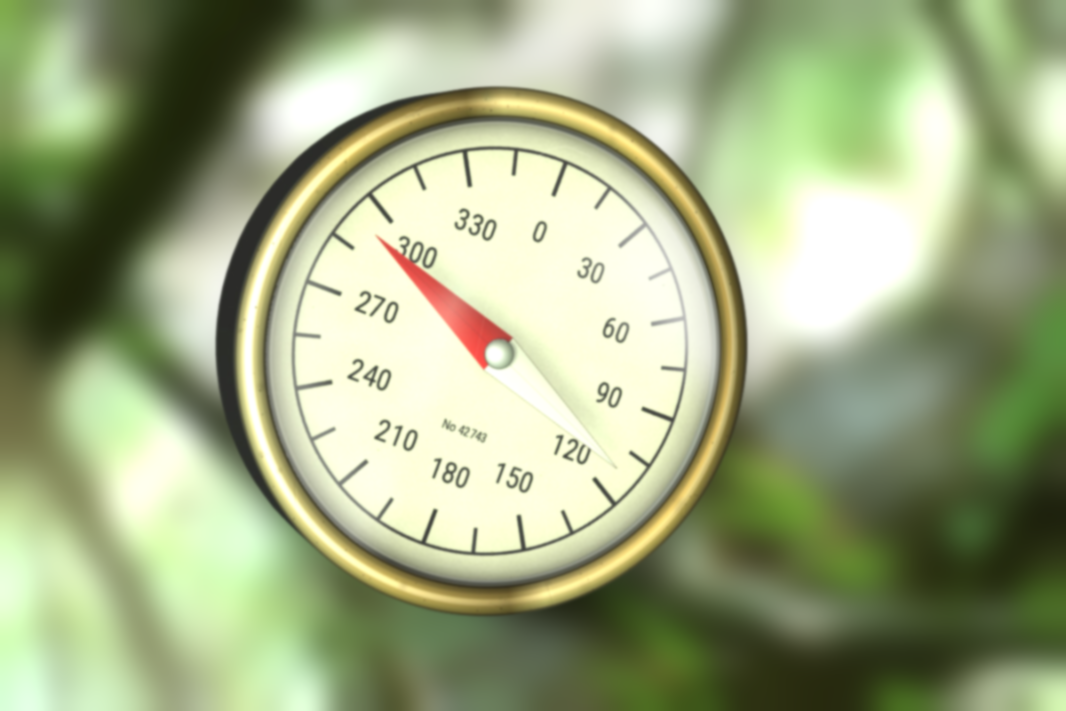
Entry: **292.5** °
